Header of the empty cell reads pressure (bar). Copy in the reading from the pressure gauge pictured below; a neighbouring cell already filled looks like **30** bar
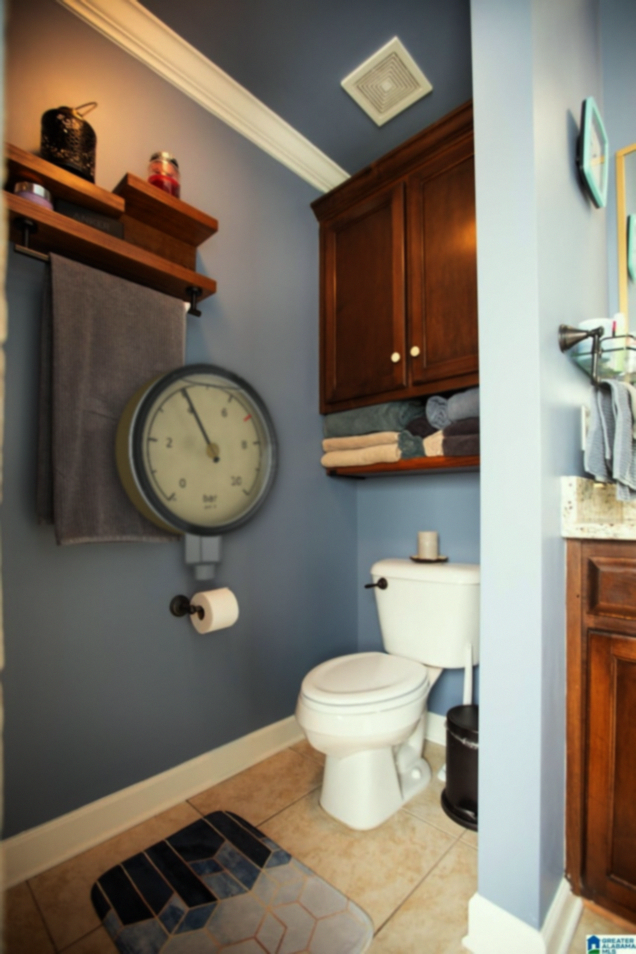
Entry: **4** bar
